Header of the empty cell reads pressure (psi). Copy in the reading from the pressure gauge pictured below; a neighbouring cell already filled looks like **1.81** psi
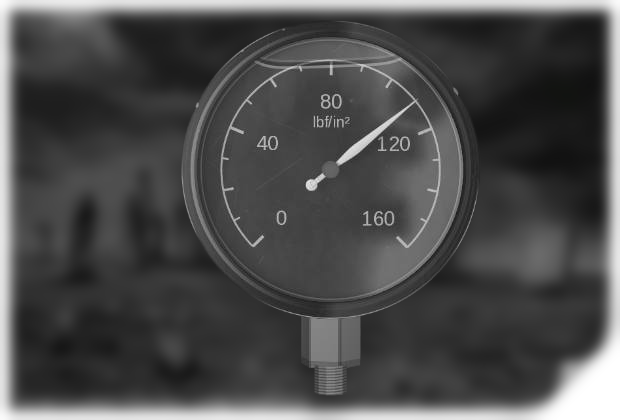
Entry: **110** psi
